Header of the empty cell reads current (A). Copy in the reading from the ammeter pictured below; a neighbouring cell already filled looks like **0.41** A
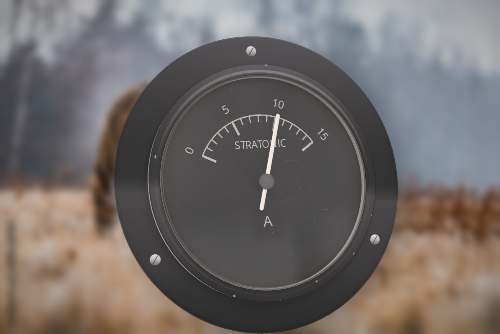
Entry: **10** A
